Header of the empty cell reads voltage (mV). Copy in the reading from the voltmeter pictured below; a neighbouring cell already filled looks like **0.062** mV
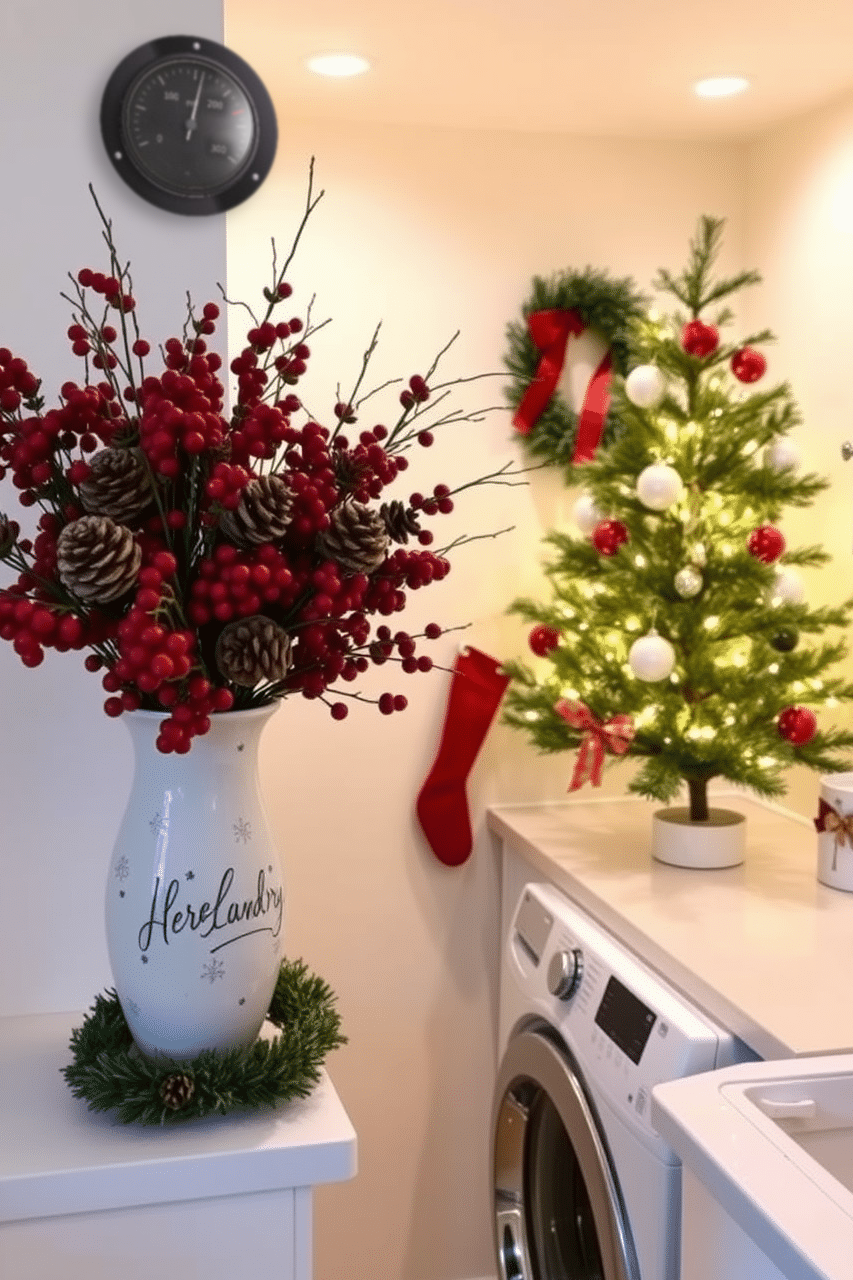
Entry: **160** mV
